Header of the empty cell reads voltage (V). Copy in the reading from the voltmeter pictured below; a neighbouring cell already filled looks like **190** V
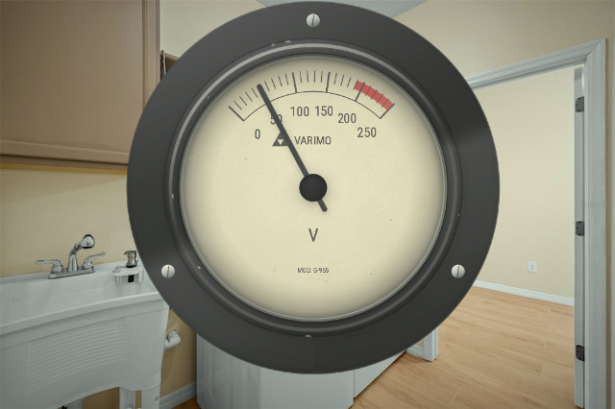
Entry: **50** V
